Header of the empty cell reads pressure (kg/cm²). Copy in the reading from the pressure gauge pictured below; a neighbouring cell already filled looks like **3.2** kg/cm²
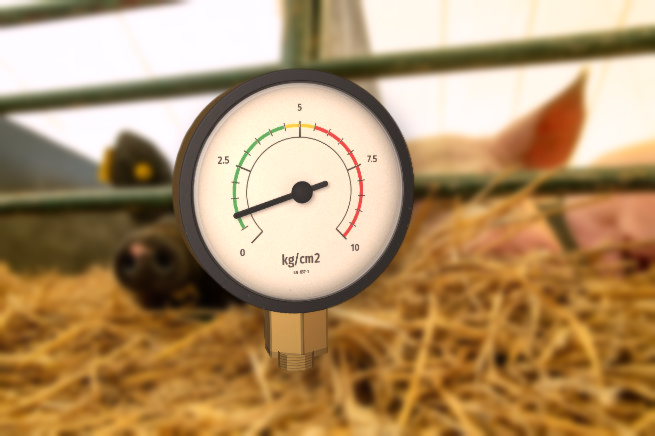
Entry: **1** kg/cm²
